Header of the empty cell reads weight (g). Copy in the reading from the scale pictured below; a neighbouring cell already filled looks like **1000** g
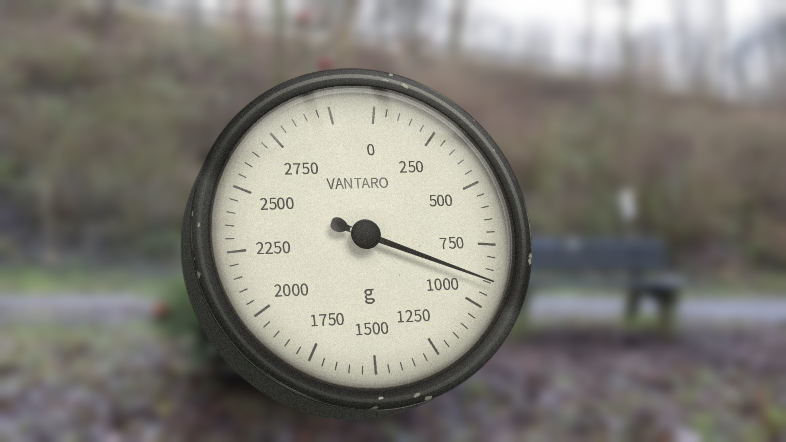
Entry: **900** g
